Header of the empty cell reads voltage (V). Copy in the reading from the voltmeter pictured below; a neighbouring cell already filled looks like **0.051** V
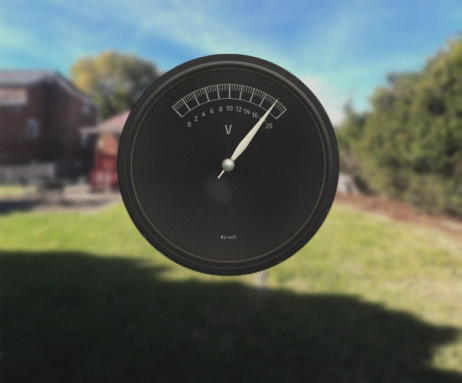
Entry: **18** V
